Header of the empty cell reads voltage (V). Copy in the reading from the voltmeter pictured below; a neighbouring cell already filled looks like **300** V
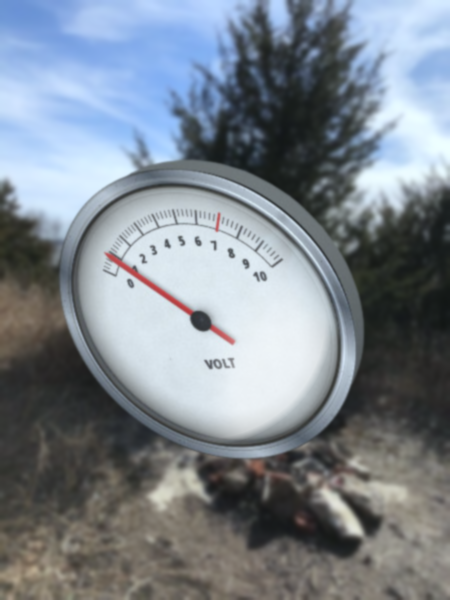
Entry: **1** V
